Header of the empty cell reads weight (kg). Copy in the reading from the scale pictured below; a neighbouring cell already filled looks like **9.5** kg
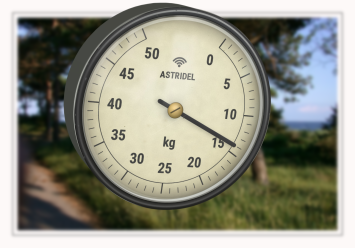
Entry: **14** kg
